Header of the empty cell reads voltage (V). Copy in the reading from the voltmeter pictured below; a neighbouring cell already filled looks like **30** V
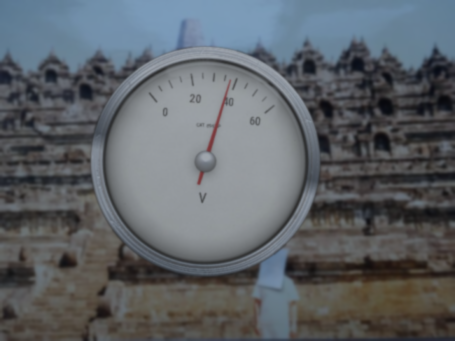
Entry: **37.5** V
